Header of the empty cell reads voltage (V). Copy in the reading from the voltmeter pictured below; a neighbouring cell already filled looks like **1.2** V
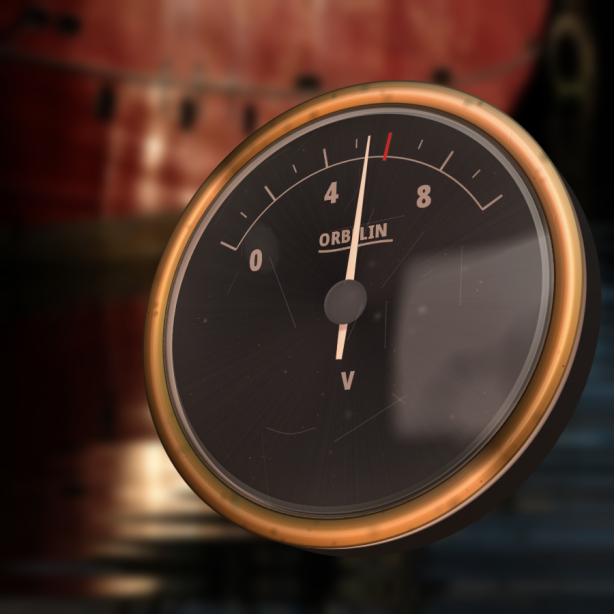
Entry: **5.5** V
